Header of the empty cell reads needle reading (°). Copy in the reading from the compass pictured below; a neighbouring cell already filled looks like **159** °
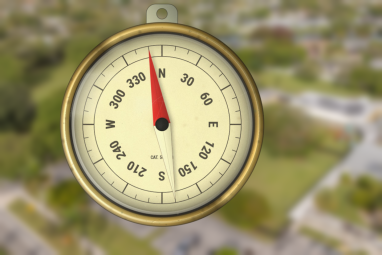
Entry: **350** °
